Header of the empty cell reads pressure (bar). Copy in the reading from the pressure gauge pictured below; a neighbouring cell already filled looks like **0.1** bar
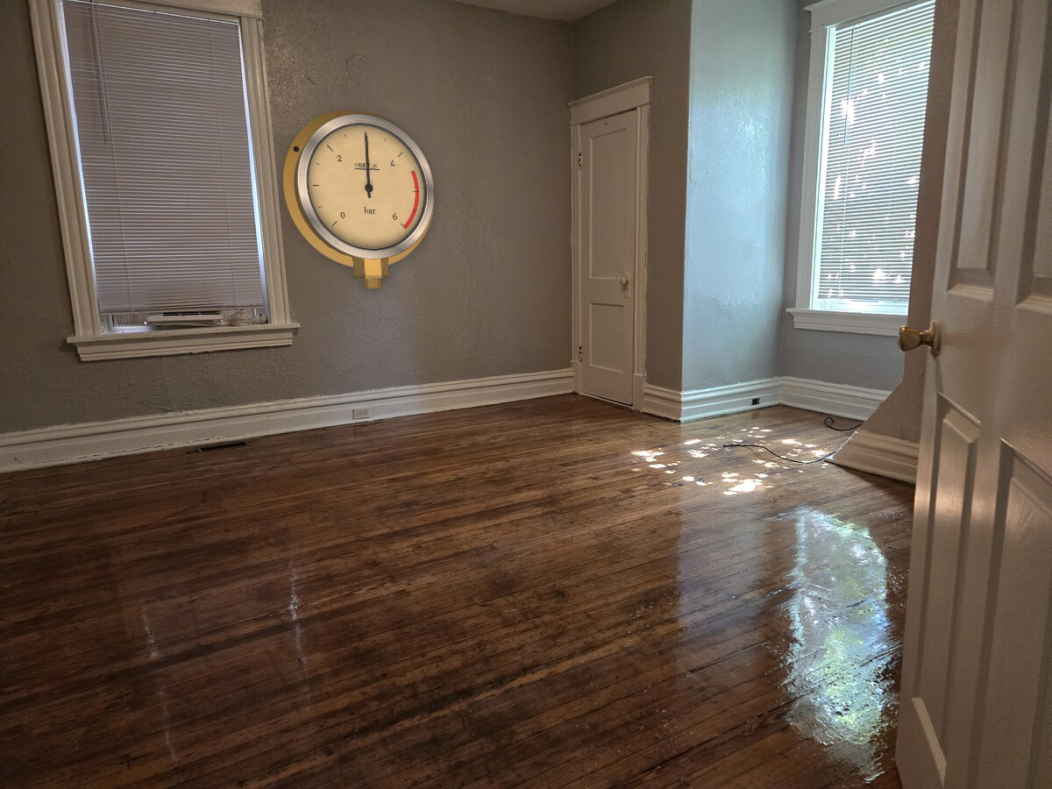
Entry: **3** bar
